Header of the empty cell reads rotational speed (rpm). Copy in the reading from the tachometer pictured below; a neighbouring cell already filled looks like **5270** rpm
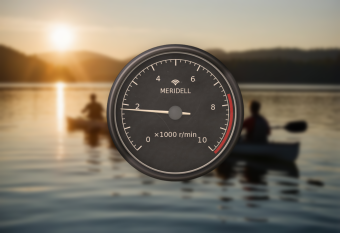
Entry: **1800** rpm
